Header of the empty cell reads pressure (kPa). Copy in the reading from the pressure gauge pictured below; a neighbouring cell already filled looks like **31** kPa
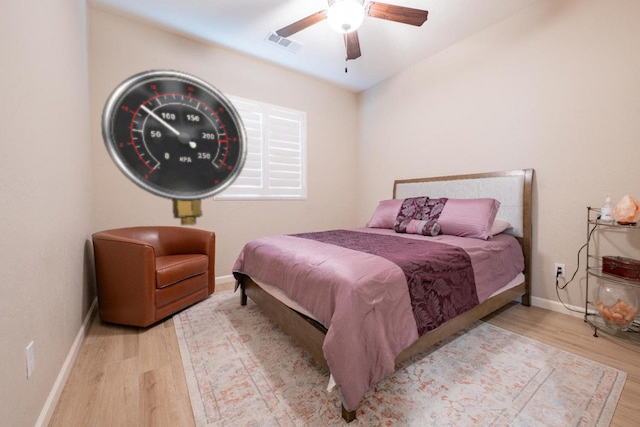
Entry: **80** kPa
